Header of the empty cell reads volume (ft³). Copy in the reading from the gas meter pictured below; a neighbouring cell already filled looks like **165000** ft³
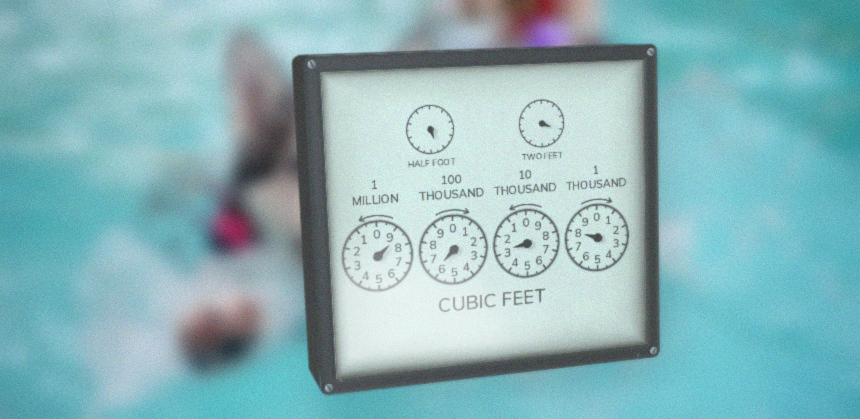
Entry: **862800** ft³
